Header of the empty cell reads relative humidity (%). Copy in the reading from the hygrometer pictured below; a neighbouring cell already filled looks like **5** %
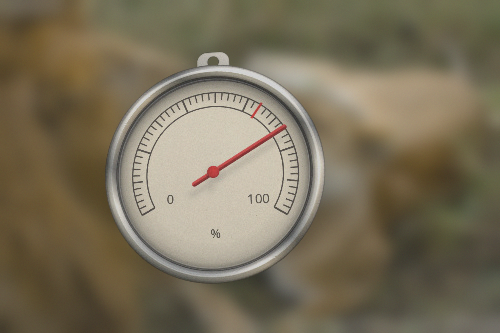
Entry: **74** %
